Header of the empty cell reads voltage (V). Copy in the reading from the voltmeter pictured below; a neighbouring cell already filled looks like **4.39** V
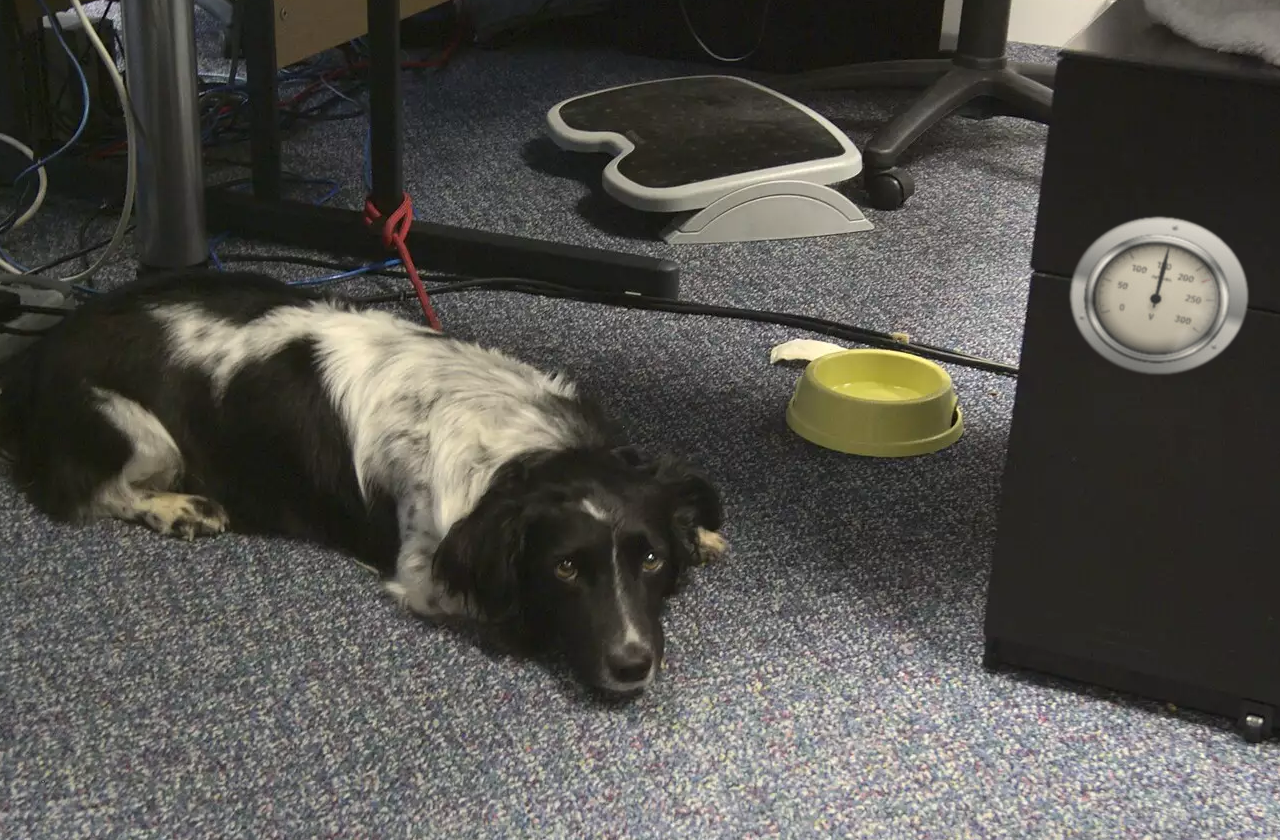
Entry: **150** V
